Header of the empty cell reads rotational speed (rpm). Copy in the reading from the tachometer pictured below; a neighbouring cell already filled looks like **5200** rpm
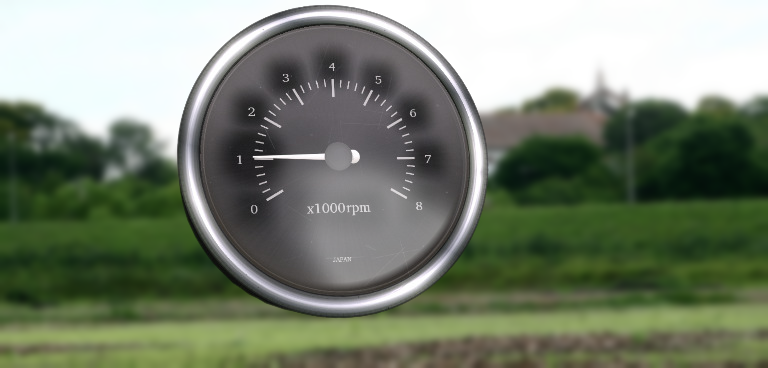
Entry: **1000** rpm
